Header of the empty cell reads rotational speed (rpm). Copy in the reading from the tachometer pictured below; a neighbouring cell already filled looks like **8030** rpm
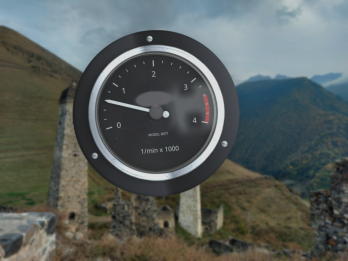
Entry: **600** rpm
